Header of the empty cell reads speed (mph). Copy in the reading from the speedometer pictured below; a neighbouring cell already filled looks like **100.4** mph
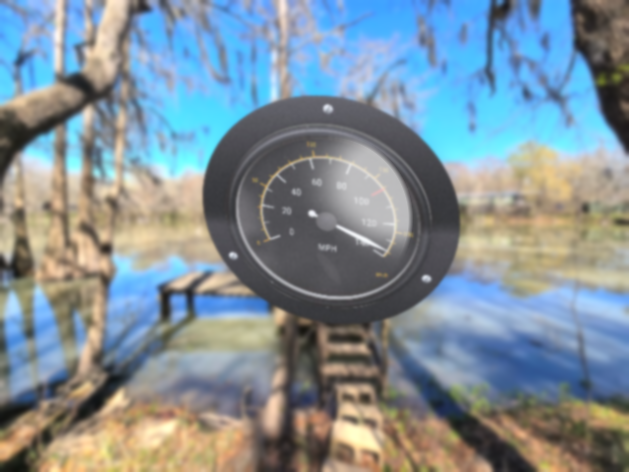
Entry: **135** mph
